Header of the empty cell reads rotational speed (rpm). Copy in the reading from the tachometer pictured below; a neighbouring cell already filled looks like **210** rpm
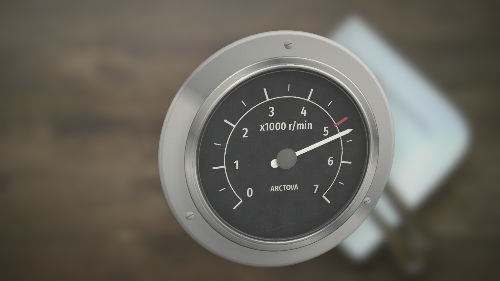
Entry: **5250** rpm
